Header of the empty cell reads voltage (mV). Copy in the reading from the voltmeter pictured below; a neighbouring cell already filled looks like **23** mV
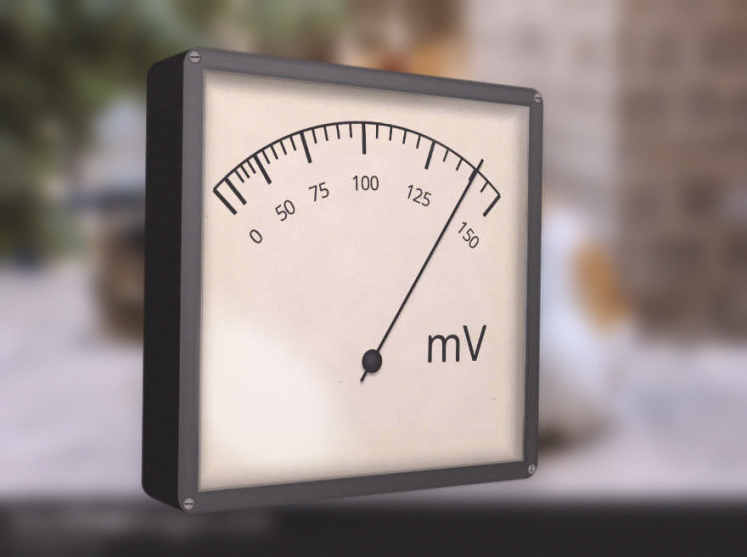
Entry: **140** mV
